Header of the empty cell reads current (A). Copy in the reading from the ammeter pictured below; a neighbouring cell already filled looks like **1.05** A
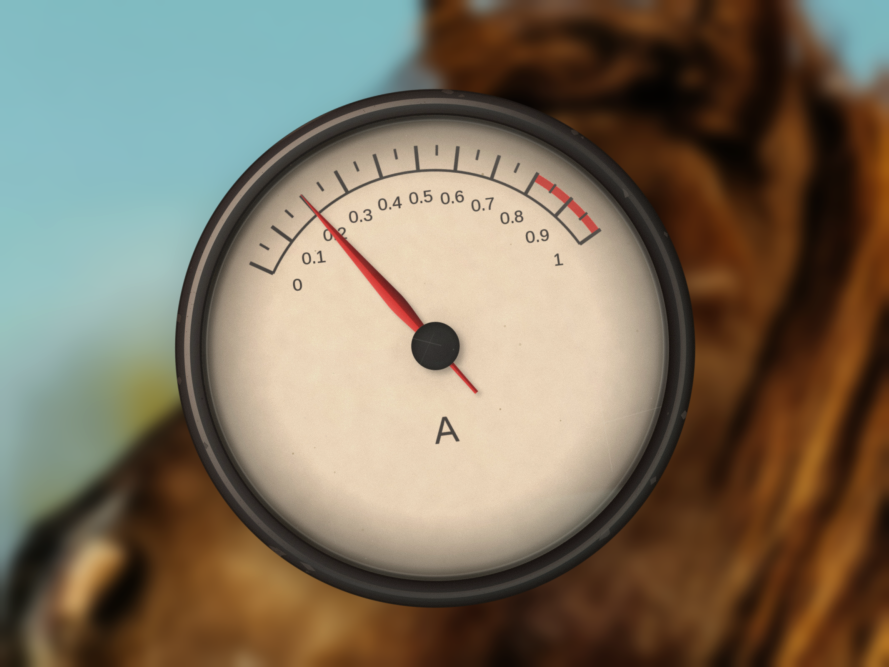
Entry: **0.2** A
